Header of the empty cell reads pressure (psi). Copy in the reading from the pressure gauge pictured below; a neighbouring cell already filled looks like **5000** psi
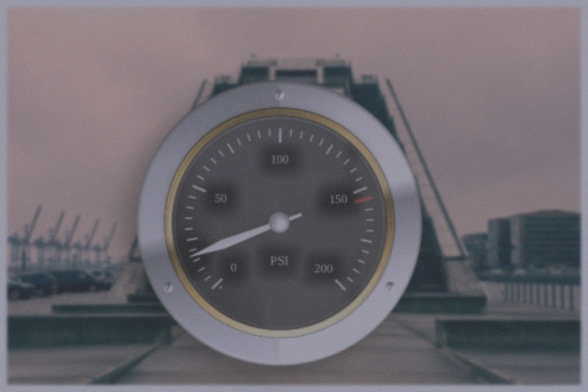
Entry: **17.5** psi
